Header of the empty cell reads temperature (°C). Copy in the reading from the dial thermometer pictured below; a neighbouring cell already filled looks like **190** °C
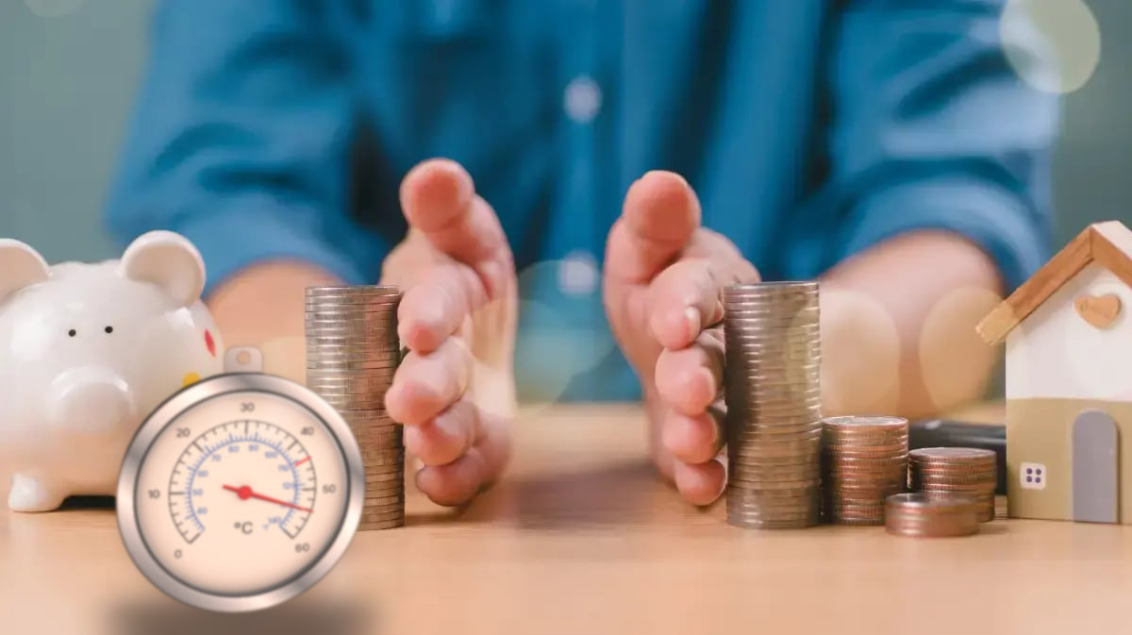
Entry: **54** °C
